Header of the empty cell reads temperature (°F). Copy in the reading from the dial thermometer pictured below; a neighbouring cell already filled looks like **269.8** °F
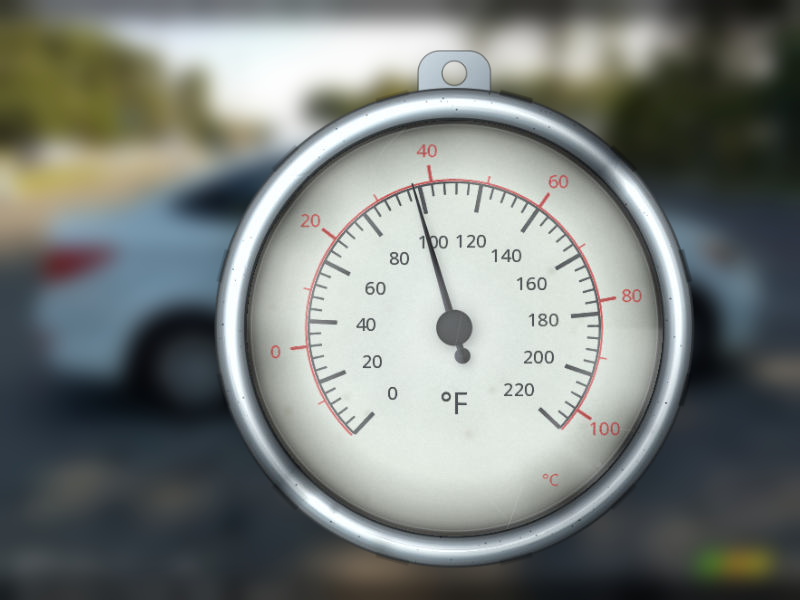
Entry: **98** °F
